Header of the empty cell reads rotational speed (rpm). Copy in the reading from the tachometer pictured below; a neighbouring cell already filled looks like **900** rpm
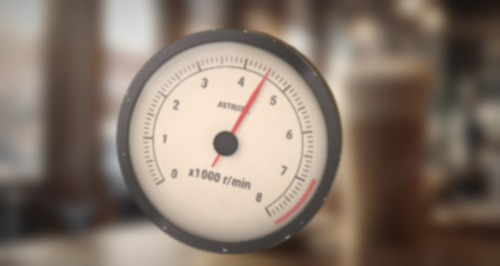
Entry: **4500** rpm
